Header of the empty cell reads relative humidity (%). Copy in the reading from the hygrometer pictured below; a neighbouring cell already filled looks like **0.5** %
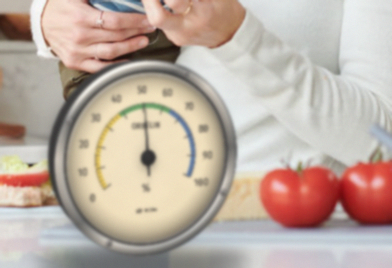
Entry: **50** %
